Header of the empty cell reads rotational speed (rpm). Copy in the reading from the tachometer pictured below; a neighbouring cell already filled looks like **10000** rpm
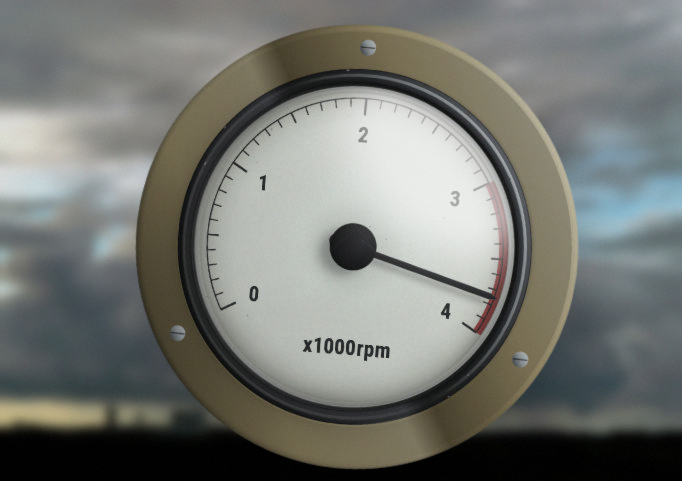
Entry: **3750** rpm
